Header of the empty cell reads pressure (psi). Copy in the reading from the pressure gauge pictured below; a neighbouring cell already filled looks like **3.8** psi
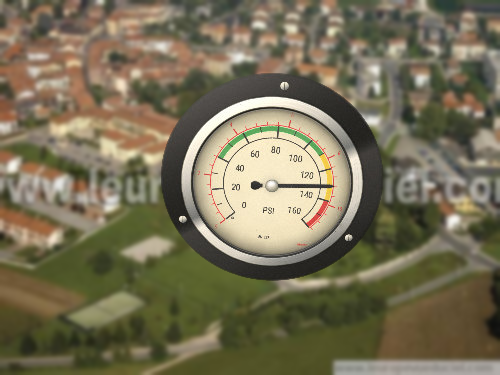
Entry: **130** psi
